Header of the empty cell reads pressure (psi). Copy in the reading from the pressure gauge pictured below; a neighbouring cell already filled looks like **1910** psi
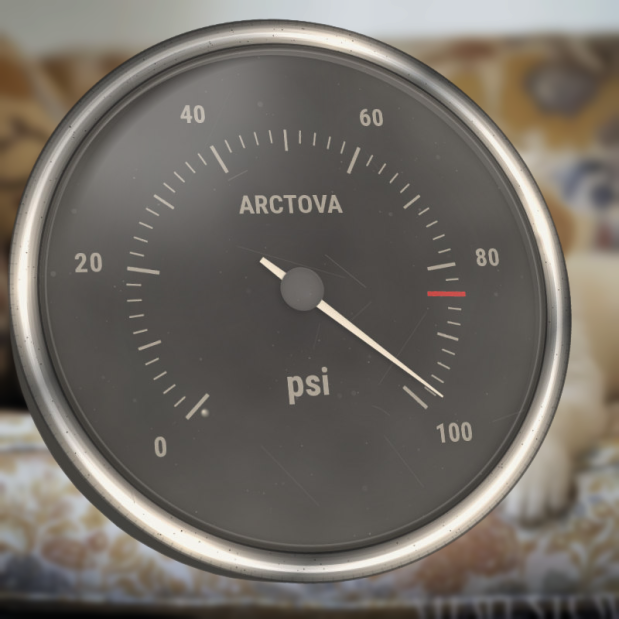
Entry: **98** psi
